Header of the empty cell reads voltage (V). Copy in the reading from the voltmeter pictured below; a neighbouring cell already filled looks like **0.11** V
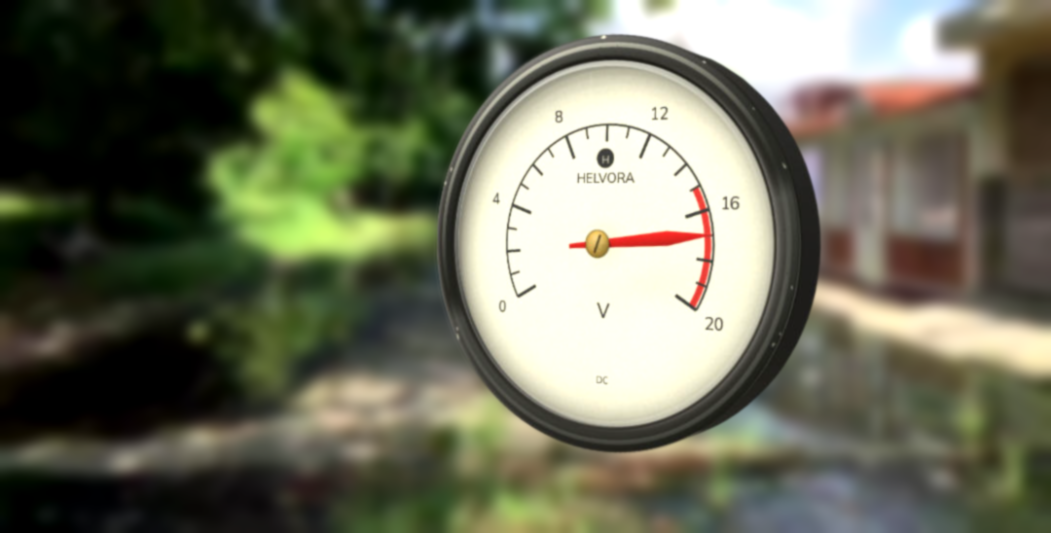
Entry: **17** V
